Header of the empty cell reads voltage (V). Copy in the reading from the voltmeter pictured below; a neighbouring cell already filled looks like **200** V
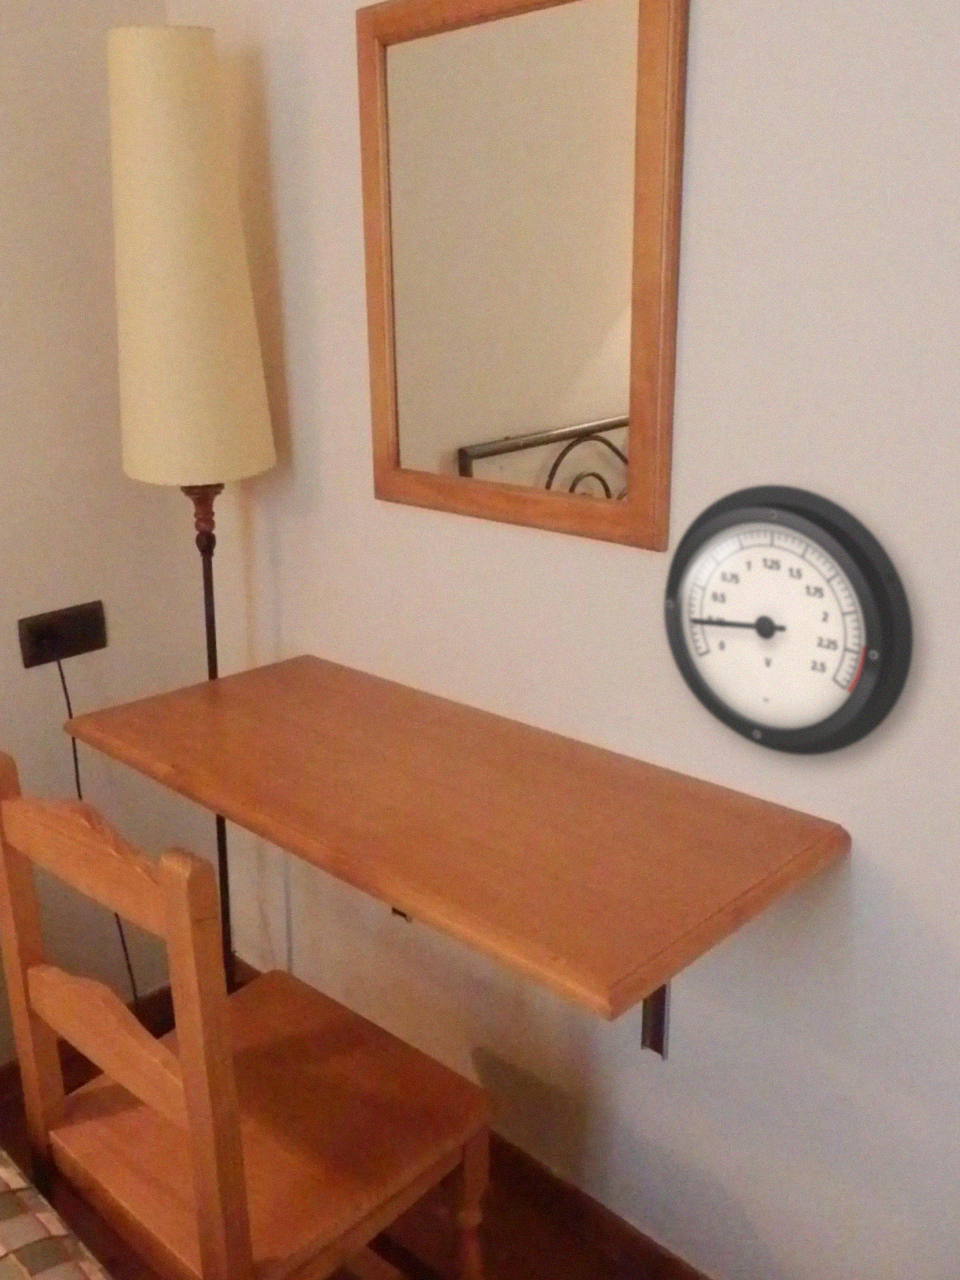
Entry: **0.25** V
